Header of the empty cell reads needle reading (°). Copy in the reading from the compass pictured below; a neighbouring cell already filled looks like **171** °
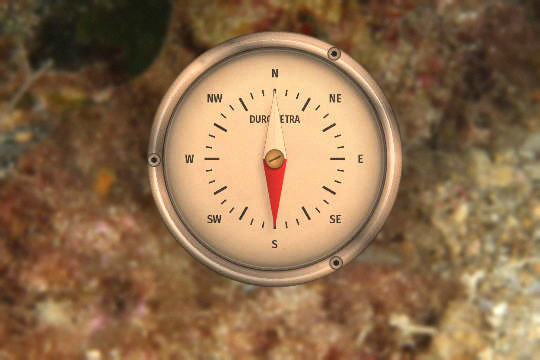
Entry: **180** °
